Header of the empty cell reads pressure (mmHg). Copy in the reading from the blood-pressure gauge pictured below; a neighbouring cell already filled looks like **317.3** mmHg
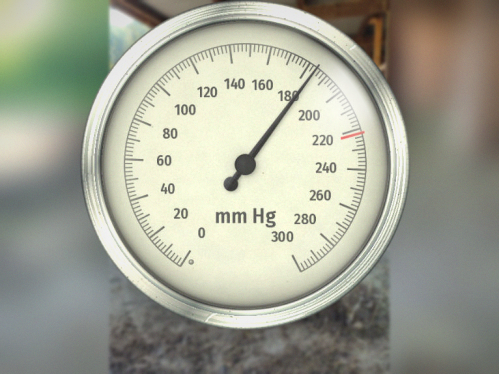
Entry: **184** mmHg
